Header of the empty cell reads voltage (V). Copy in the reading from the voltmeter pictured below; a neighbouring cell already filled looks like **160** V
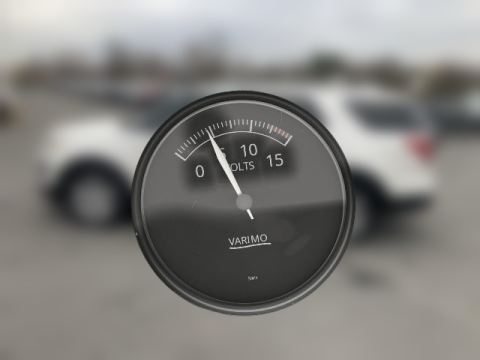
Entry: **4.5** V
